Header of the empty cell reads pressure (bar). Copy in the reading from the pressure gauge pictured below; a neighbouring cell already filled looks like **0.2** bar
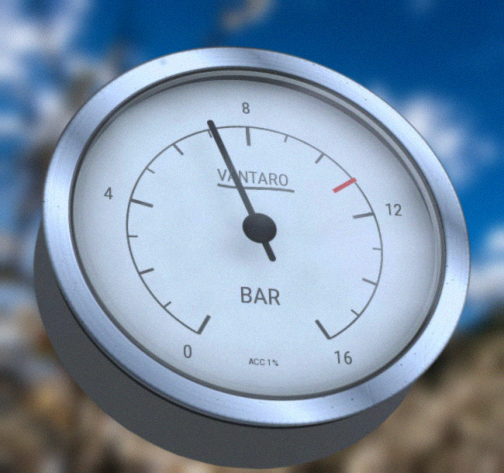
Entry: **7** bar
